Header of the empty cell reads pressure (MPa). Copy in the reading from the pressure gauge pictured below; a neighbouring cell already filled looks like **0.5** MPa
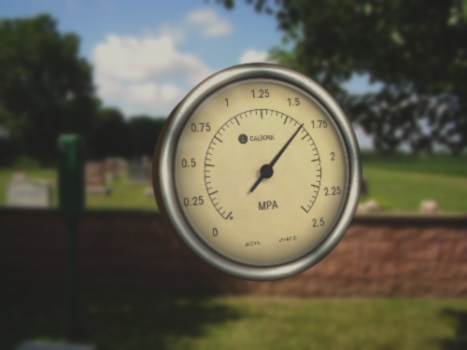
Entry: **1.65** MPa
